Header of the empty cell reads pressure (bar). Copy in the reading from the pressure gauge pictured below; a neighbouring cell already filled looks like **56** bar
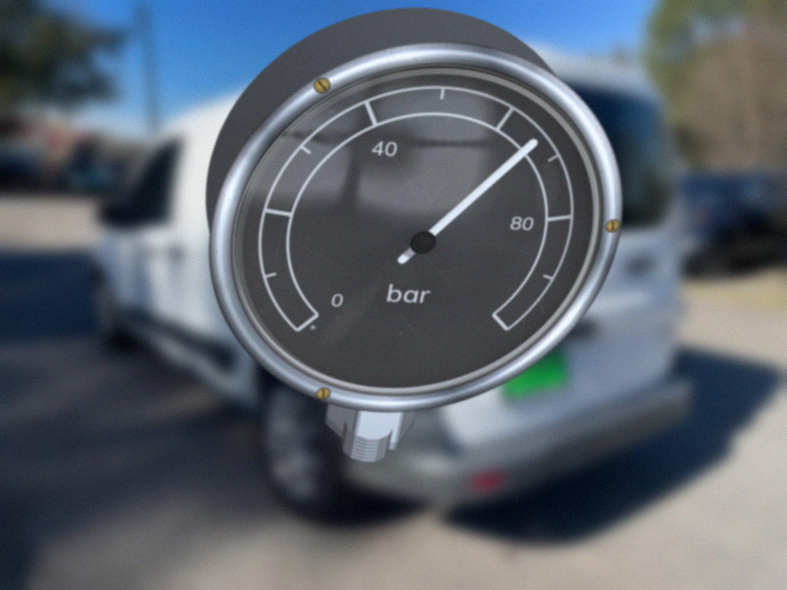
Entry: **65** bar
